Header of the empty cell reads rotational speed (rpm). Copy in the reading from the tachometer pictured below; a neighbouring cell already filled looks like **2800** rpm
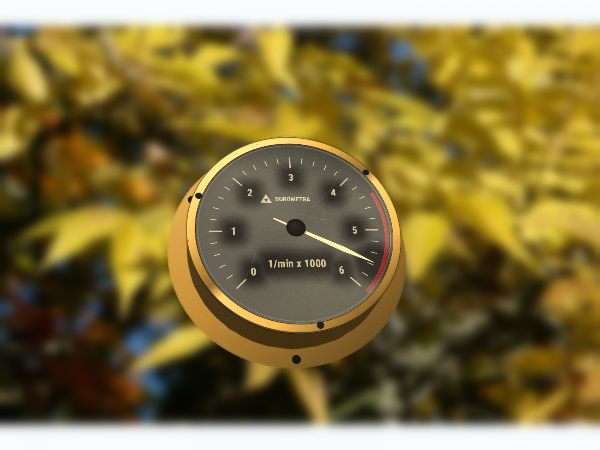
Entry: **5600** rpm
